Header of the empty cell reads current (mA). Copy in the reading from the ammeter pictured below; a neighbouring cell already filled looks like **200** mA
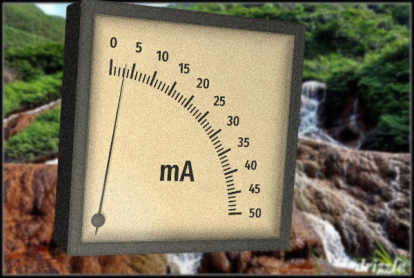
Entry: **3** mA
